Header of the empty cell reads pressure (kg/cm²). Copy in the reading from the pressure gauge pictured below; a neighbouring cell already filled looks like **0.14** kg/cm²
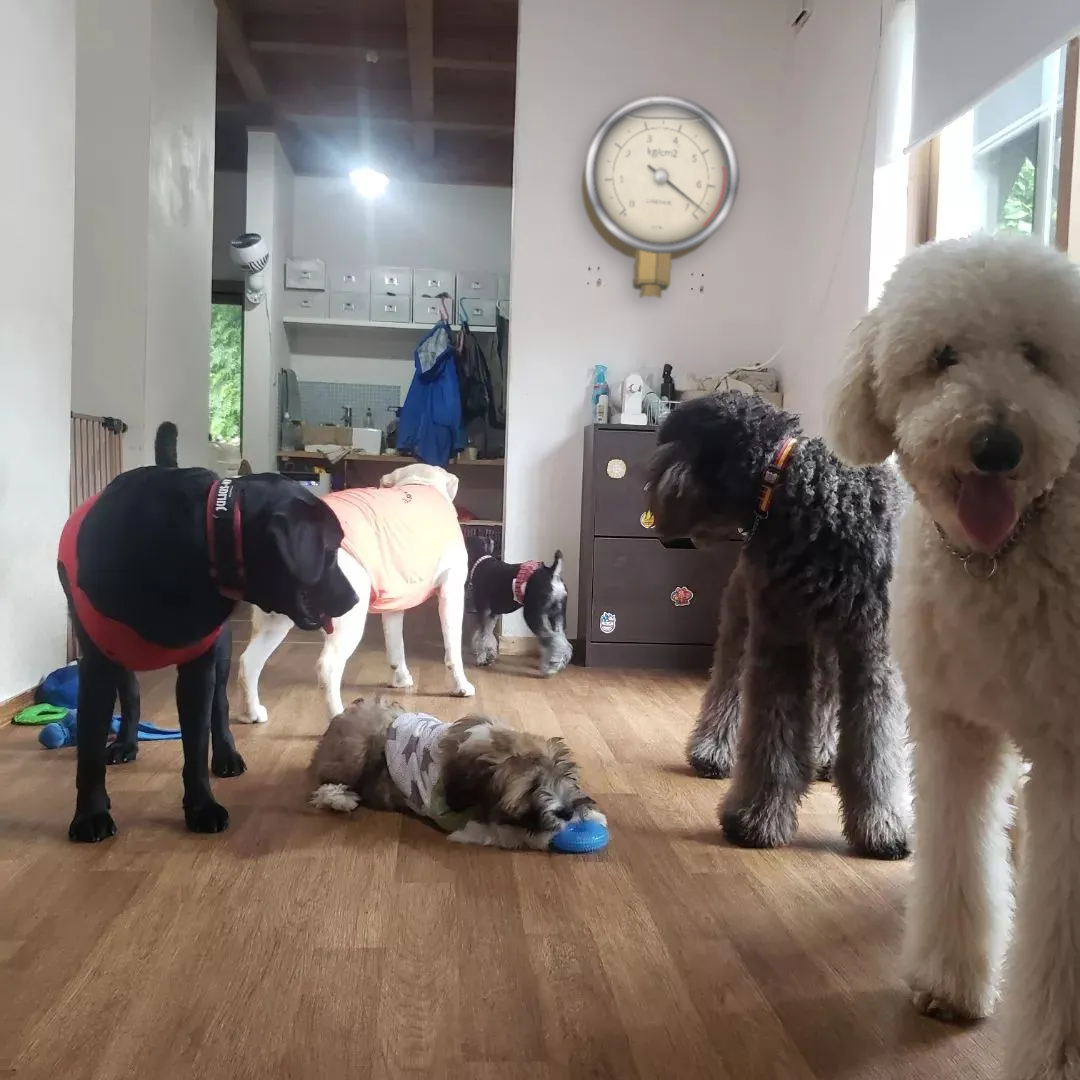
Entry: **6.75** kg/cm²
